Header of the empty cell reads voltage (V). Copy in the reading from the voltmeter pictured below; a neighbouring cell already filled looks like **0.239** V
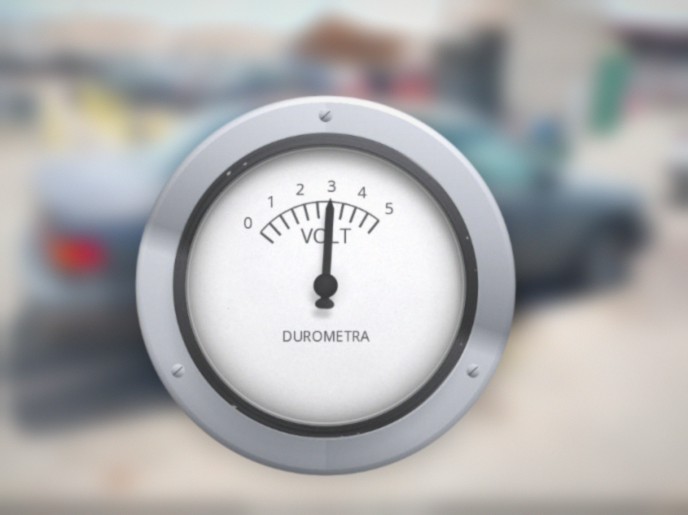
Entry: **3** V
